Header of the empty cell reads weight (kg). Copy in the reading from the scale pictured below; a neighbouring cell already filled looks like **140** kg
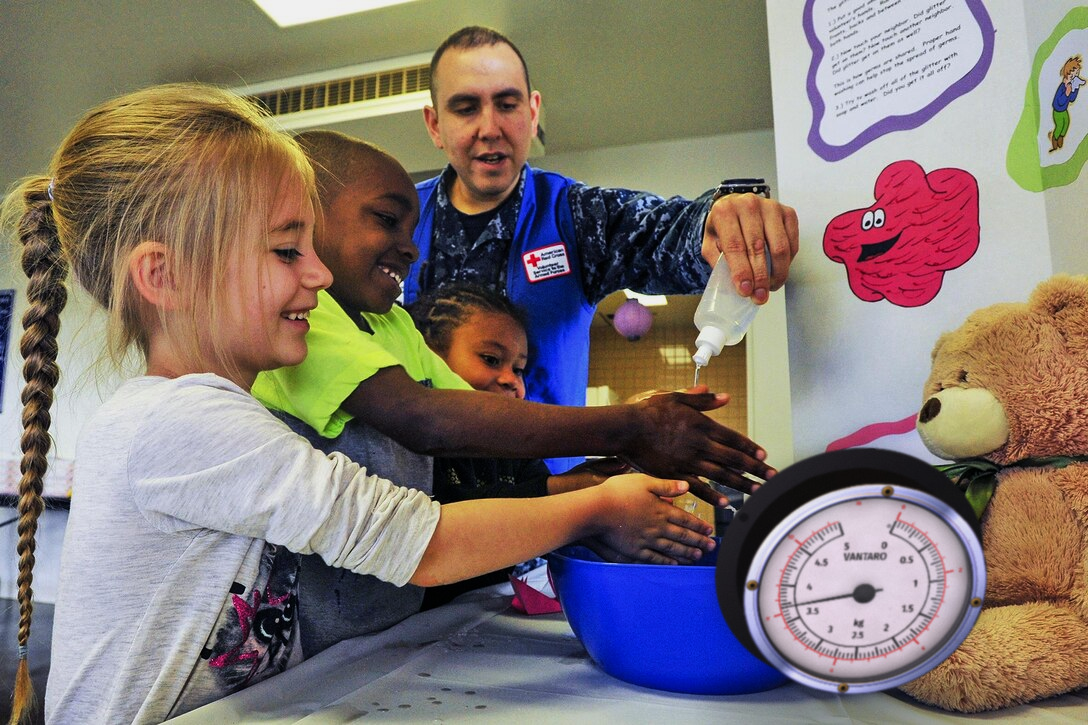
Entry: **3.75** kg
